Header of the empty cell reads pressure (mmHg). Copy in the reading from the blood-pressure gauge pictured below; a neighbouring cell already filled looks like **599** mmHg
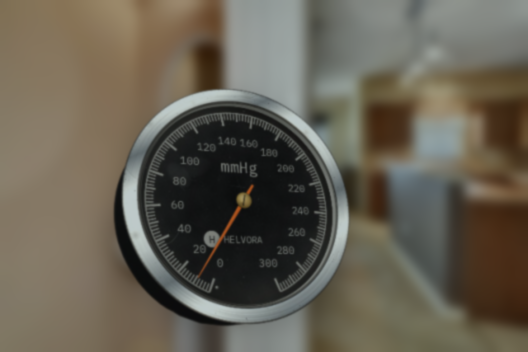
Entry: **10** mmHg
